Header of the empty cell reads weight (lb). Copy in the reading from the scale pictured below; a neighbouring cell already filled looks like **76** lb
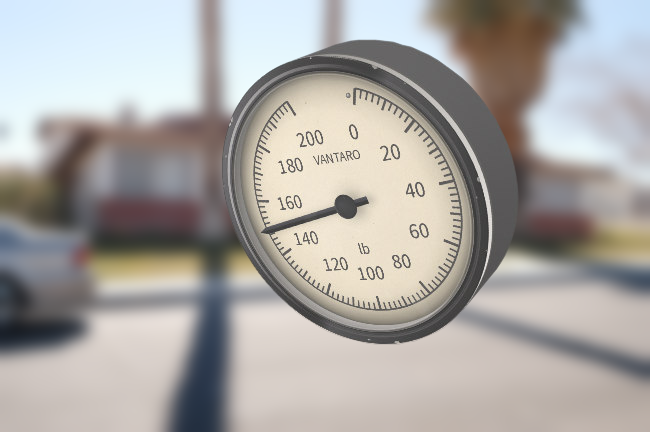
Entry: **150** lb
